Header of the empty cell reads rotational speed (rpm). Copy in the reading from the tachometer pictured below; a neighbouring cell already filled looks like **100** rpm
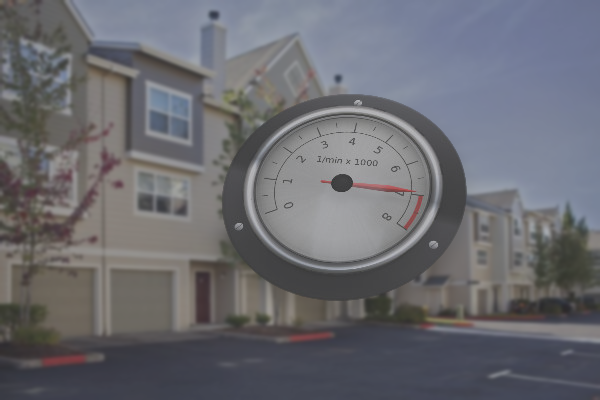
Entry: **7000** rpm
